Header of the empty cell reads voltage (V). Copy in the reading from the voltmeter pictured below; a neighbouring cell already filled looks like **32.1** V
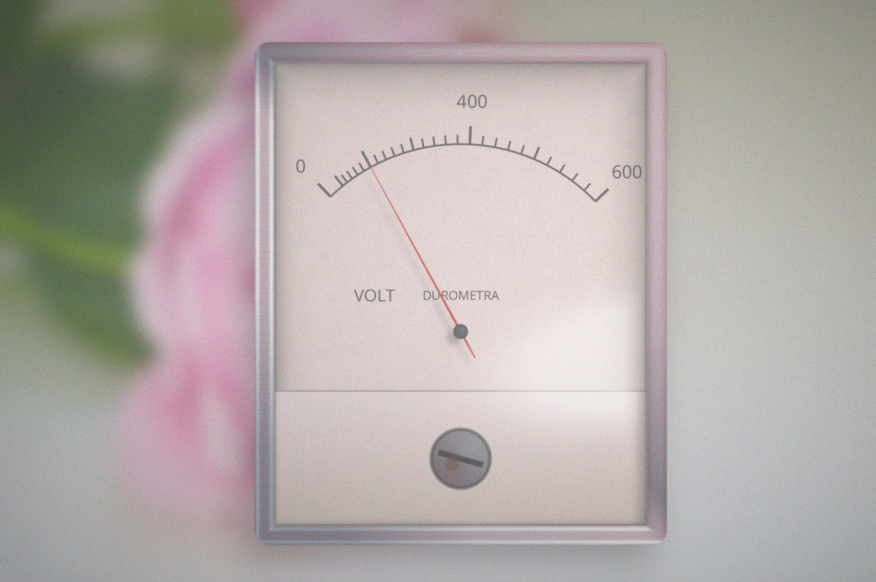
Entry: **200** V
